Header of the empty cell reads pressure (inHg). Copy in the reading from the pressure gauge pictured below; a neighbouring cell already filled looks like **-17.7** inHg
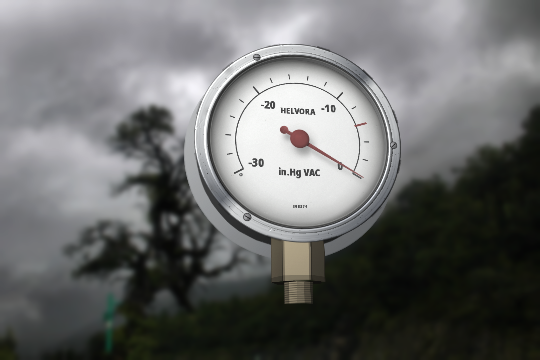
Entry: **0** inHg
